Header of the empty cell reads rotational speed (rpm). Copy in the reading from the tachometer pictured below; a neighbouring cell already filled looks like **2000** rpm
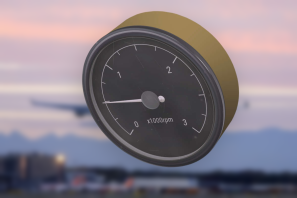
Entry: **500** rpm
